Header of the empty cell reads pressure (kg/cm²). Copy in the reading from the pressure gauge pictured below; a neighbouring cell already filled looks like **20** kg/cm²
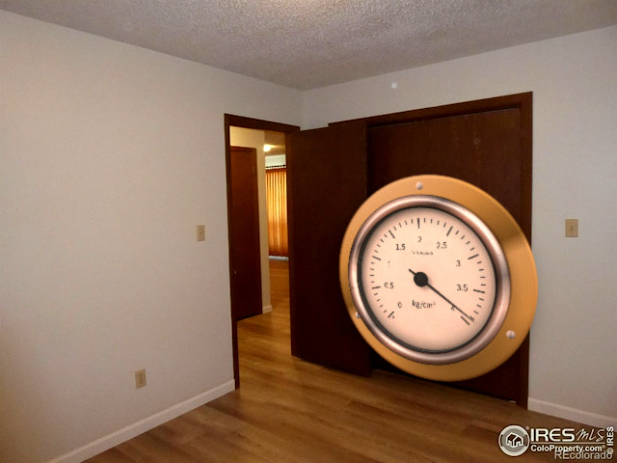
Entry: **3.9** kg/cm²
